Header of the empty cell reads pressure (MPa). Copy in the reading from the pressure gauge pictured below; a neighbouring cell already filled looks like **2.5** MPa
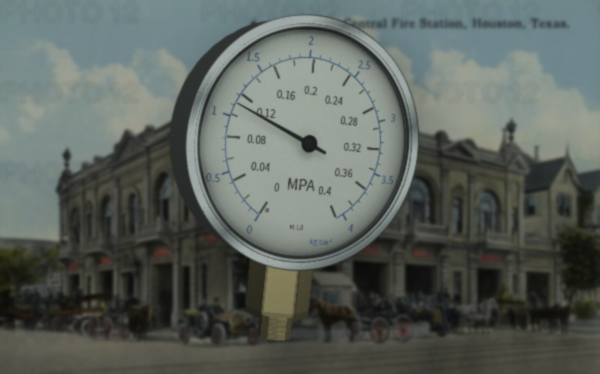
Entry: **0.11** MPa
